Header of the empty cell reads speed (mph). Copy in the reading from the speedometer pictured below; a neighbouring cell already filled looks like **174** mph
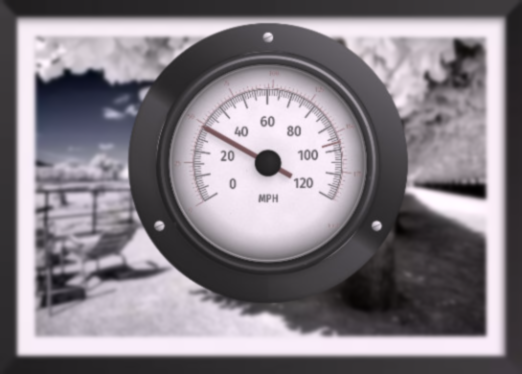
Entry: **30** mph
